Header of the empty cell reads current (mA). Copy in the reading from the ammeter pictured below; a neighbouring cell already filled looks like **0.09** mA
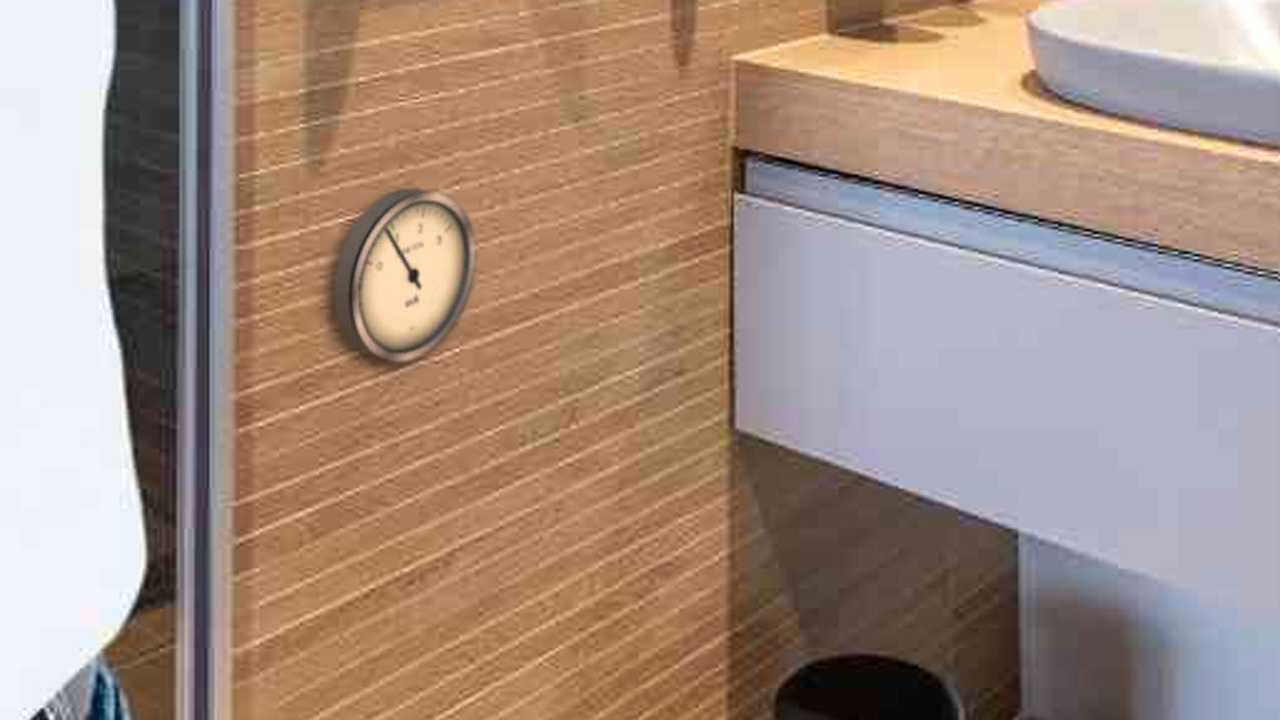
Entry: **0.8** mA
